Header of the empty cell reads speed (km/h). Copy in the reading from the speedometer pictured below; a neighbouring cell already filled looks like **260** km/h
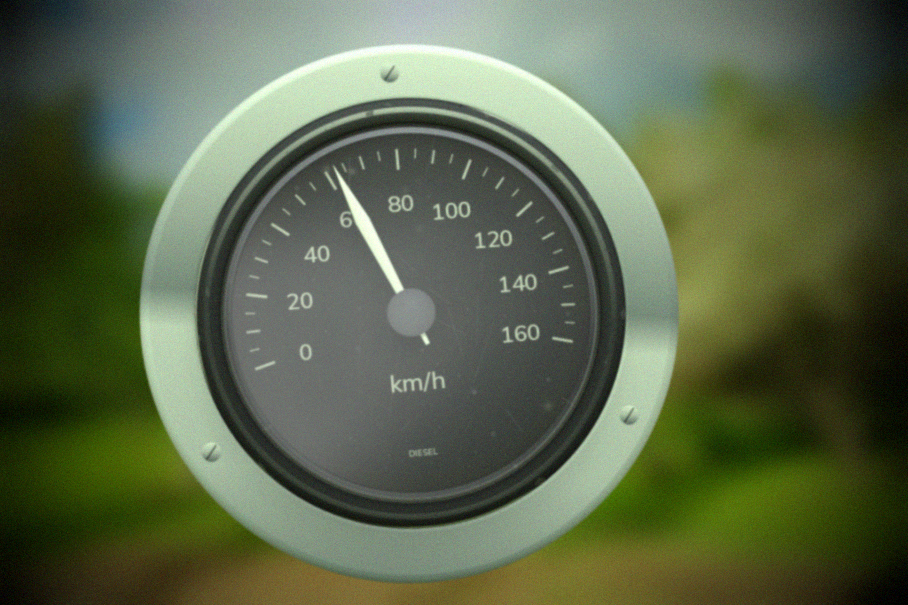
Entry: **62.5** km/h
